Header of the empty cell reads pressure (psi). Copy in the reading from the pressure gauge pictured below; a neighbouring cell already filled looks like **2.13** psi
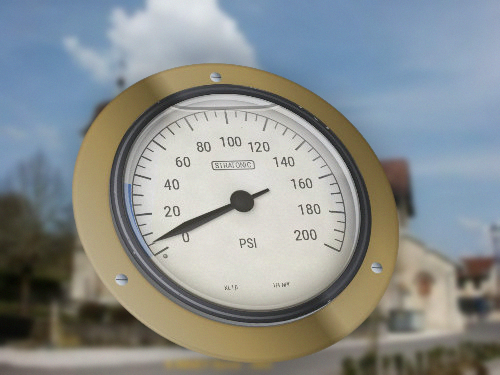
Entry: **5** psi
